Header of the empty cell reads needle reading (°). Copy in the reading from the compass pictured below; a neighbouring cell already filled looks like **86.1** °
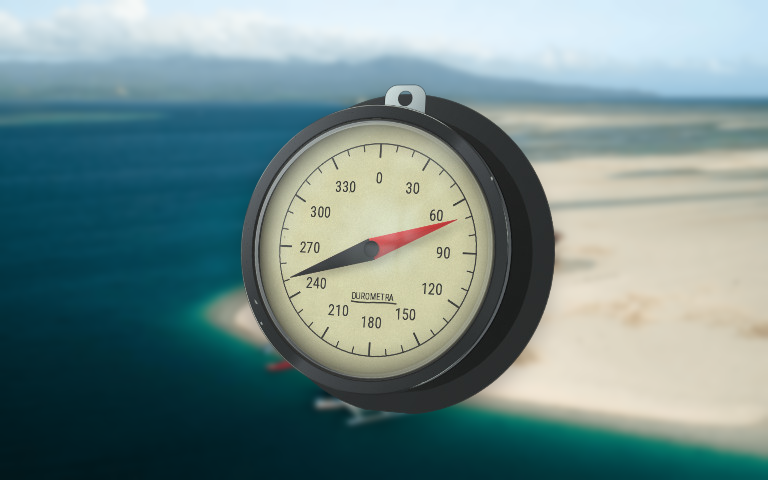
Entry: **70** °
